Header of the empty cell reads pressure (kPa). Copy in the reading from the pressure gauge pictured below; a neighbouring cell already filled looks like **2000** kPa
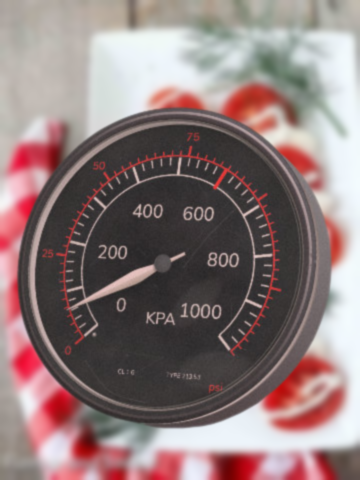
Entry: **60** kPa
